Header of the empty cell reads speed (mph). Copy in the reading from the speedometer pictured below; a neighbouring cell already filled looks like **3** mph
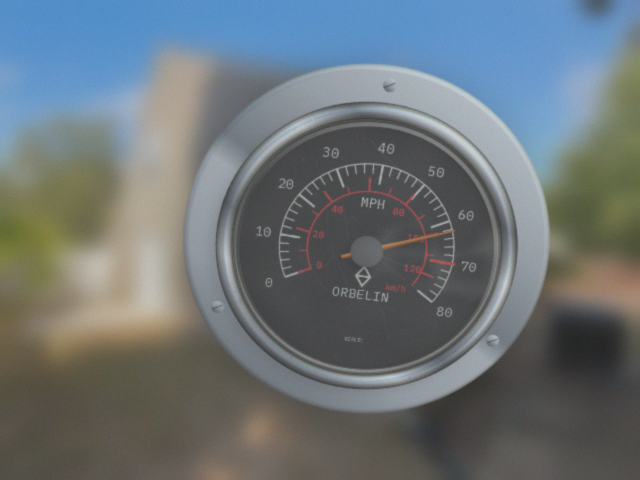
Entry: **62** mph
